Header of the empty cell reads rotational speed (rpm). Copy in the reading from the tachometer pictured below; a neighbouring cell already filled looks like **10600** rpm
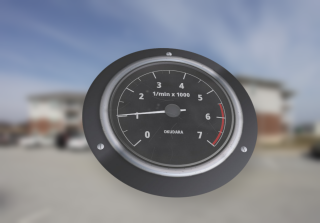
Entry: **1000** rpm
